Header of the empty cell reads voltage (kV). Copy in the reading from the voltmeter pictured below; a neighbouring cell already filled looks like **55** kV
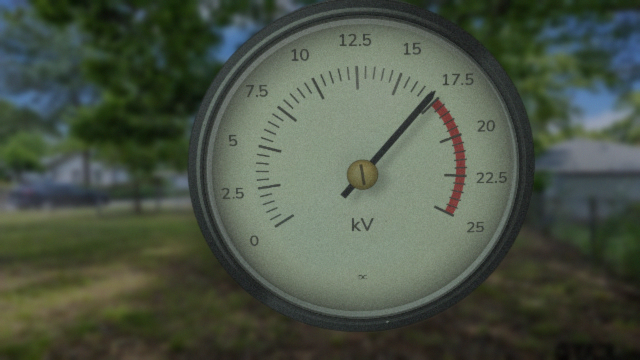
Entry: **17** kV
